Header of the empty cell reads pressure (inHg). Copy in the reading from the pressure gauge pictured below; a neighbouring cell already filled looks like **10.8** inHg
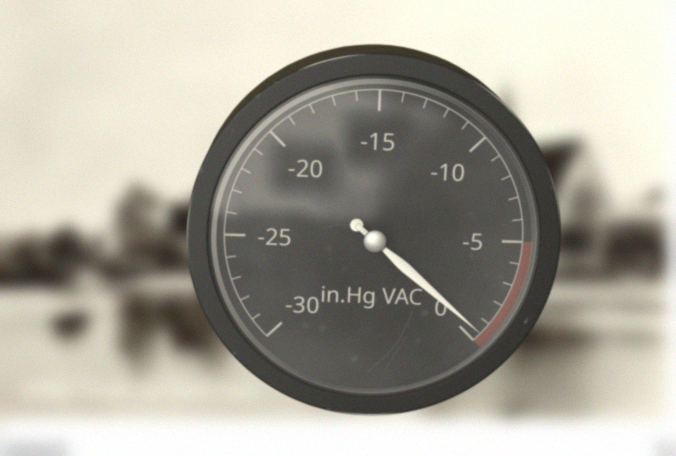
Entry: **-0.5** inHg
